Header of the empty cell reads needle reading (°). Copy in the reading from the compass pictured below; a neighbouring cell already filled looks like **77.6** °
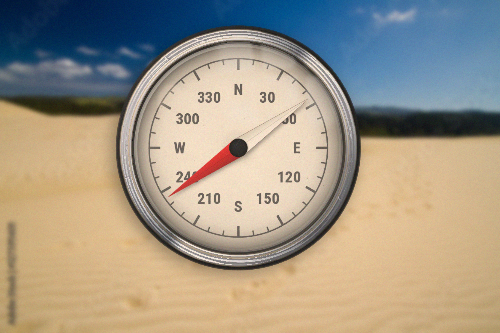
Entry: **235** °
